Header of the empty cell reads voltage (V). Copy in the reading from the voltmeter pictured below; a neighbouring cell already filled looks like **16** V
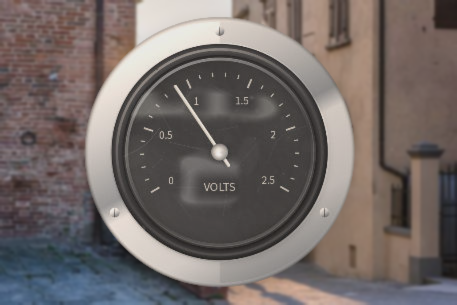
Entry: **0.9** V
